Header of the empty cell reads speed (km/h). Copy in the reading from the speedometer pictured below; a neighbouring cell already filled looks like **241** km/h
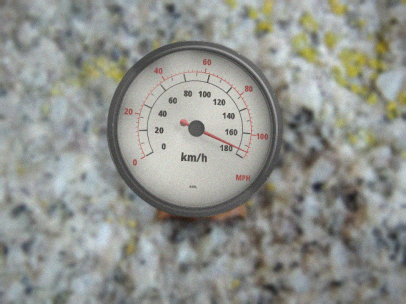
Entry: **175** km/h
